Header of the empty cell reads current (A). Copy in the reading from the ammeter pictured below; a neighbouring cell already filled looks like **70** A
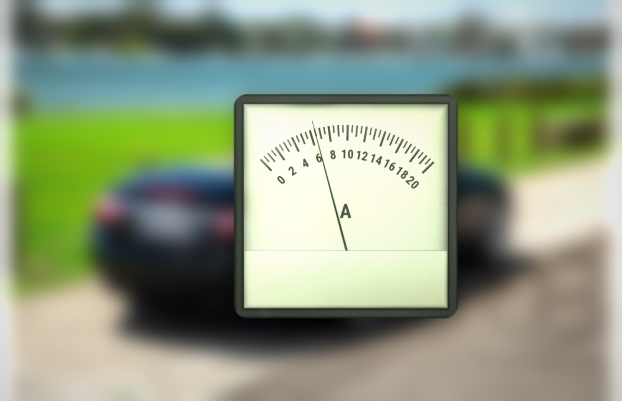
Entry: **6.5** A
